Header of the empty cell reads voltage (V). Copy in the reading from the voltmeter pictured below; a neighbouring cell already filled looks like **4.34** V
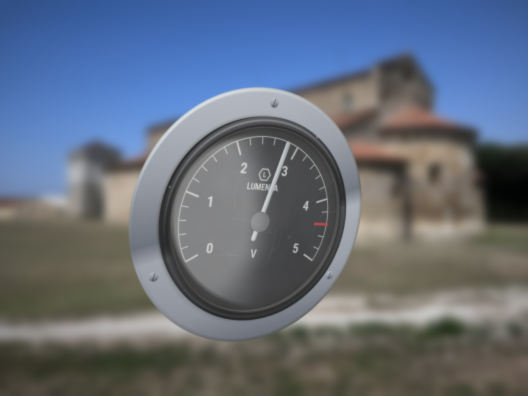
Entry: **2.8** V
